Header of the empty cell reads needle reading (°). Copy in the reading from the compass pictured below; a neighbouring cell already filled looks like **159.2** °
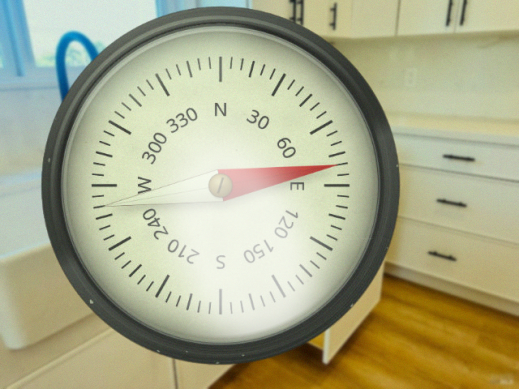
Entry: **80** °
